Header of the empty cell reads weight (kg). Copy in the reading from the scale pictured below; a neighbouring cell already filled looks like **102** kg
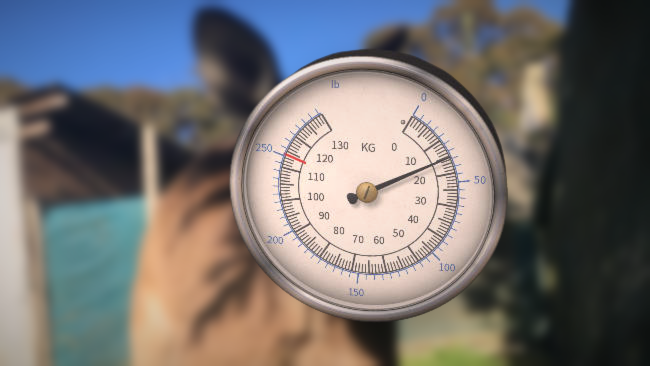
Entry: **15** kg
